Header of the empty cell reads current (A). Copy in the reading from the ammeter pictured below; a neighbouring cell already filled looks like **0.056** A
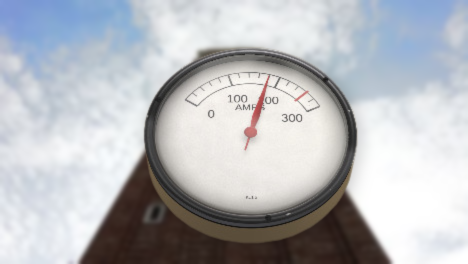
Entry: **180** A
